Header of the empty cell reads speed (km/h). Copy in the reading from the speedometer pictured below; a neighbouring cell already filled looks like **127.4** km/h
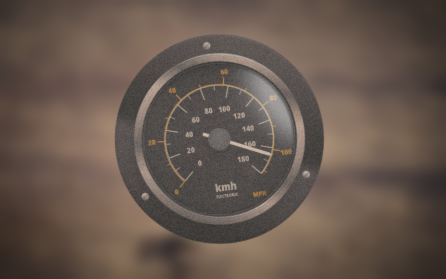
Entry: **165** km/h
